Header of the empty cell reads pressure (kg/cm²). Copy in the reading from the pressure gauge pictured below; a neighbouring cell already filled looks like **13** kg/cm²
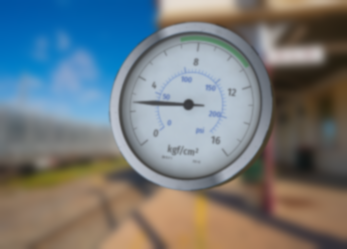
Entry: **2.5** kg/cm²
